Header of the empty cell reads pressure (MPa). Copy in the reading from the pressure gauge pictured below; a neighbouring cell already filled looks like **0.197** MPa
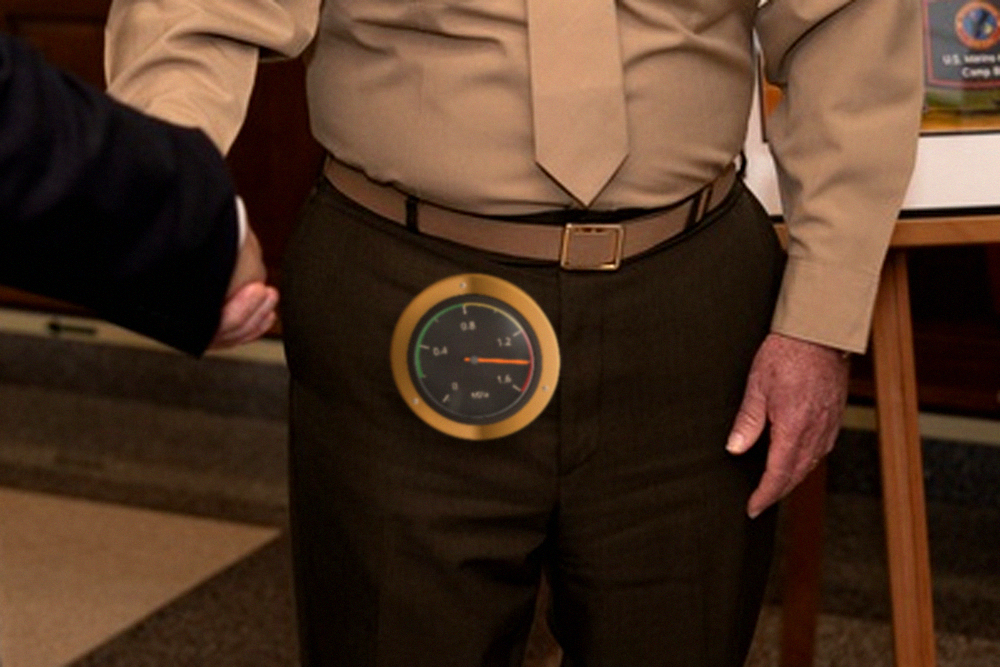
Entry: **1.4** MPa
